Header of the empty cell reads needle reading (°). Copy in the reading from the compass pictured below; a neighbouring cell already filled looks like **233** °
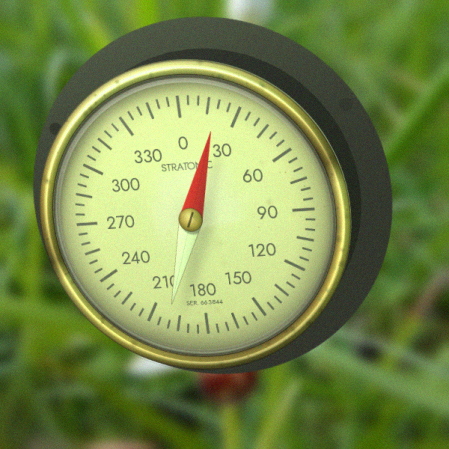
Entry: **20** °
